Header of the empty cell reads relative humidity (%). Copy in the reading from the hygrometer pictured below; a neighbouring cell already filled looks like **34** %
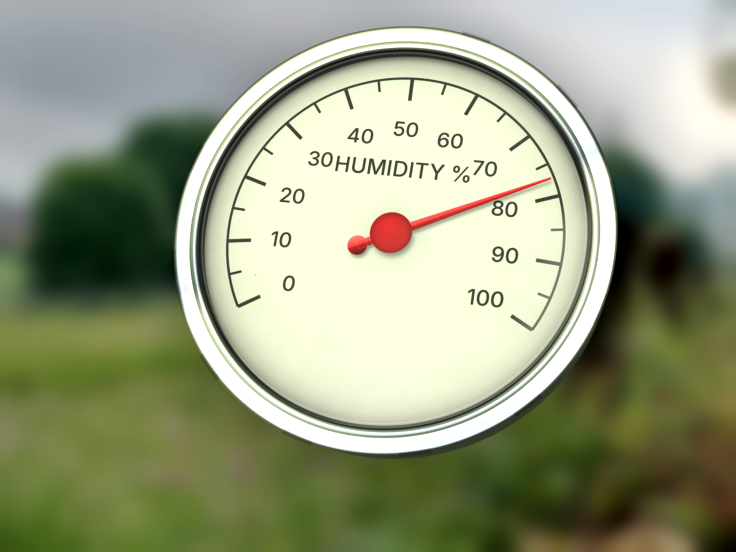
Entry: **77.5** %
